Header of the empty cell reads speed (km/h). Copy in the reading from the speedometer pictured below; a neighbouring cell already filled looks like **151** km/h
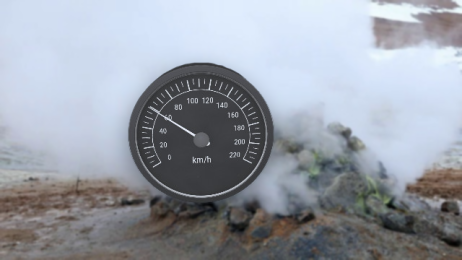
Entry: **60** km/h
